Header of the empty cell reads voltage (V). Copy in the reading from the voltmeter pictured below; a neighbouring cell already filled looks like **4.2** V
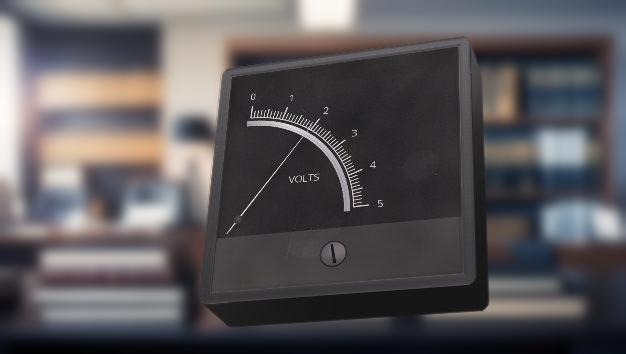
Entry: **2** V
